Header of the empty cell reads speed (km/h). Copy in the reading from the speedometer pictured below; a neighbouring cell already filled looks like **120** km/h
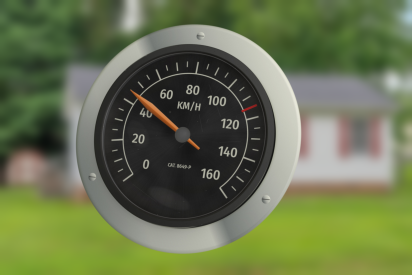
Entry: **45** km/h
